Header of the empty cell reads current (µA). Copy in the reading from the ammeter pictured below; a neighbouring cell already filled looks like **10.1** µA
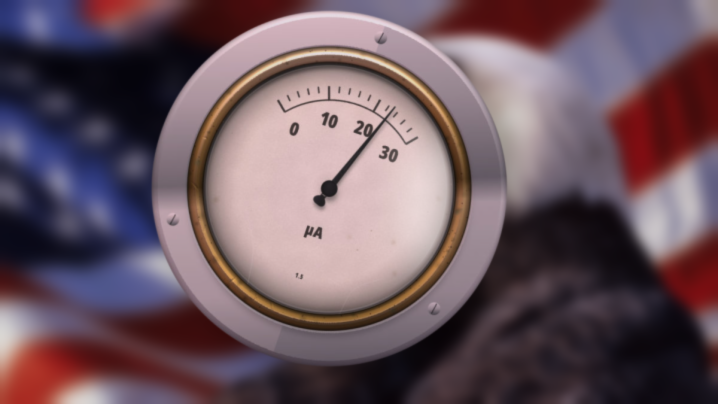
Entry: **23** µA
